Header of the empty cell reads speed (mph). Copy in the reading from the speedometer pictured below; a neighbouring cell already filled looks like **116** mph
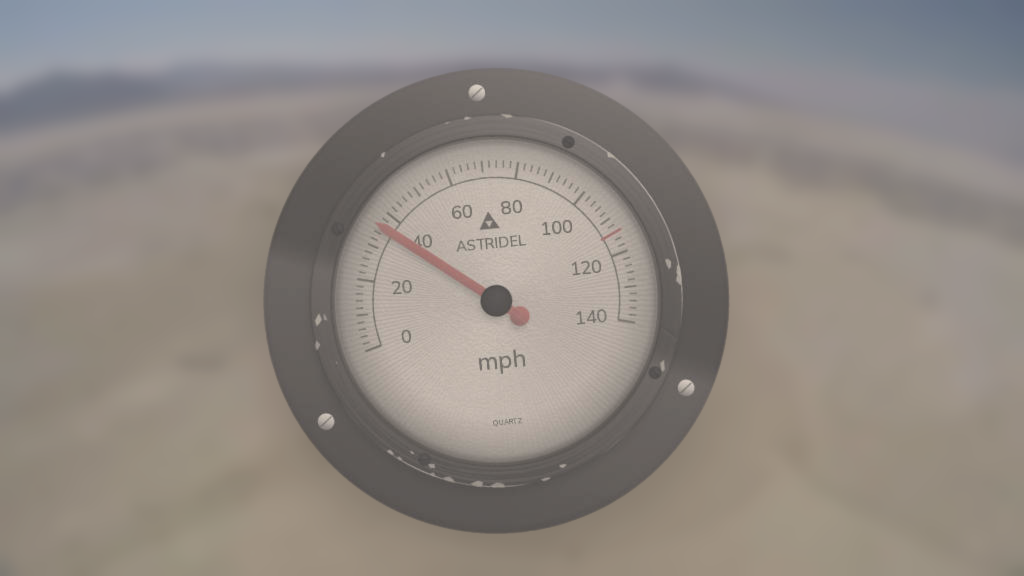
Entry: **36** mph
